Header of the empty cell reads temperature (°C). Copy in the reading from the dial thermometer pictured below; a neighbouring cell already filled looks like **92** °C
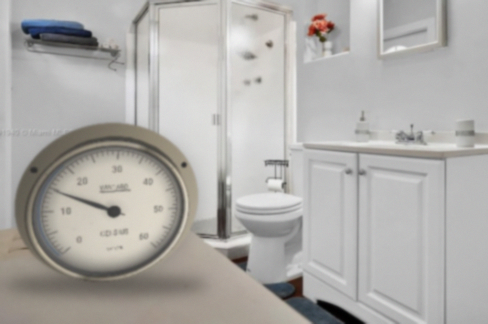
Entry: **15** °C
